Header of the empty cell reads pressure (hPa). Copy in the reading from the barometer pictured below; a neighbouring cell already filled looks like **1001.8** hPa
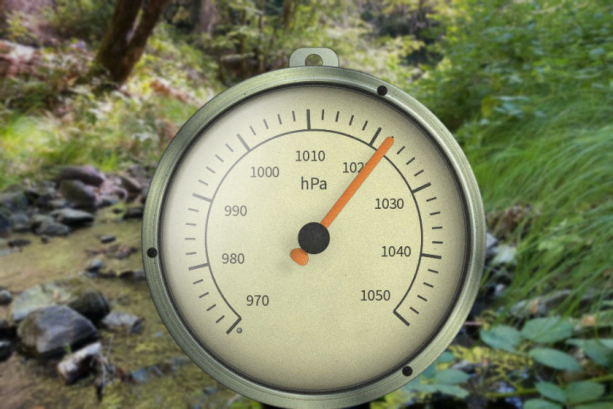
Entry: **1022** hPa
